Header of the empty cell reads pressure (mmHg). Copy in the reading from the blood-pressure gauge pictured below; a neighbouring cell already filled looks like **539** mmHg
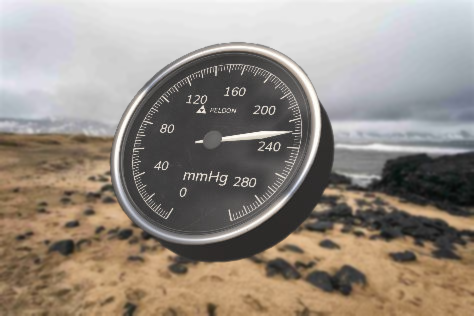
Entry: **230** mmHg
